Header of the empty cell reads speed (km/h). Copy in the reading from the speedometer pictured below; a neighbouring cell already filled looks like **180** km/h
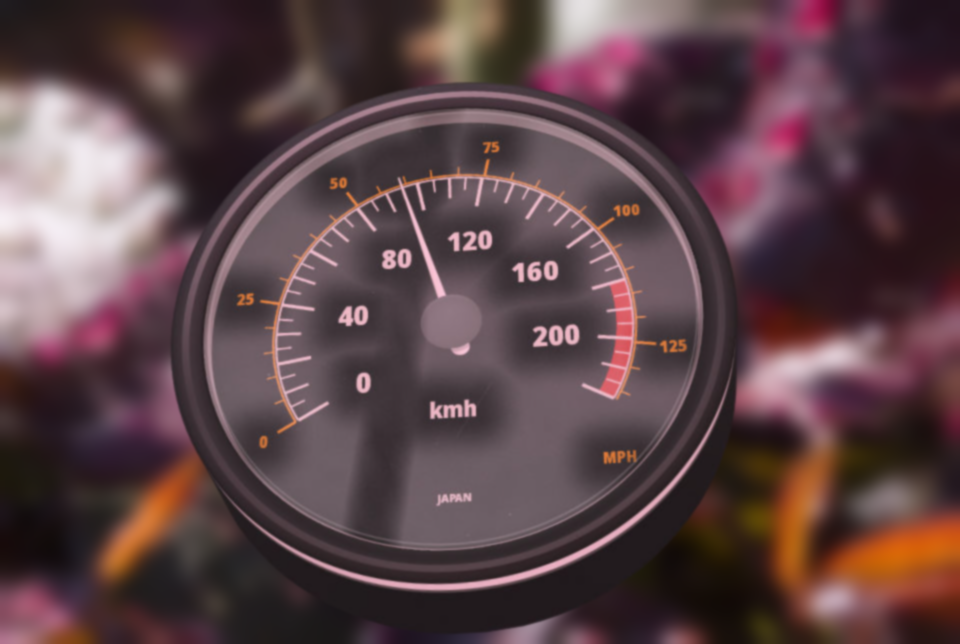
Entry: **95** km/h
